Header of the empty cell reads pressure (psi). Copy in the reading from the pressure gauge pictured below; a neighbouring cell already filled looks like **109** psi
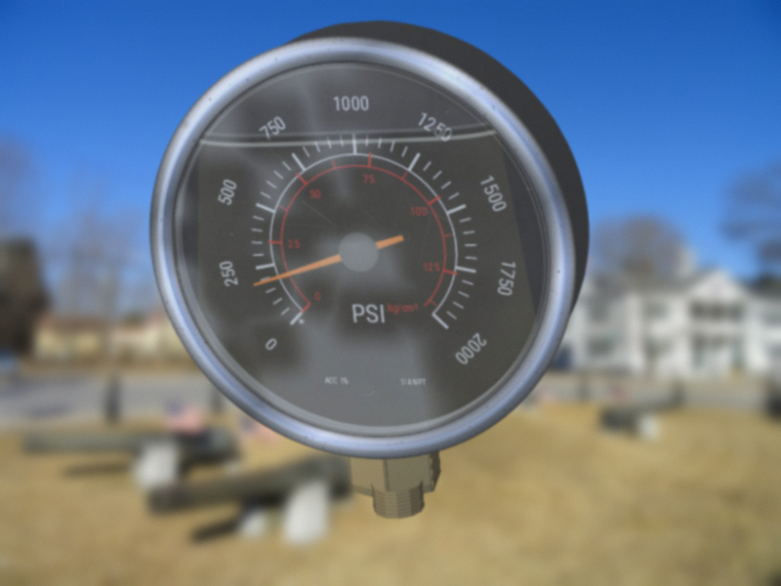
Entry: **200** psi
